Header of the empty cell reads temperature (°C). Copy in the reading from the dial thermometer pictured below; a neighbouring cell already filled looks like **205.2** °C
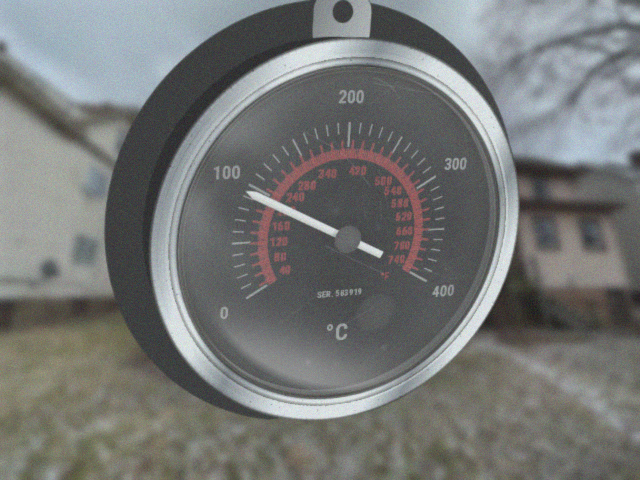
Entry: **95** °C
